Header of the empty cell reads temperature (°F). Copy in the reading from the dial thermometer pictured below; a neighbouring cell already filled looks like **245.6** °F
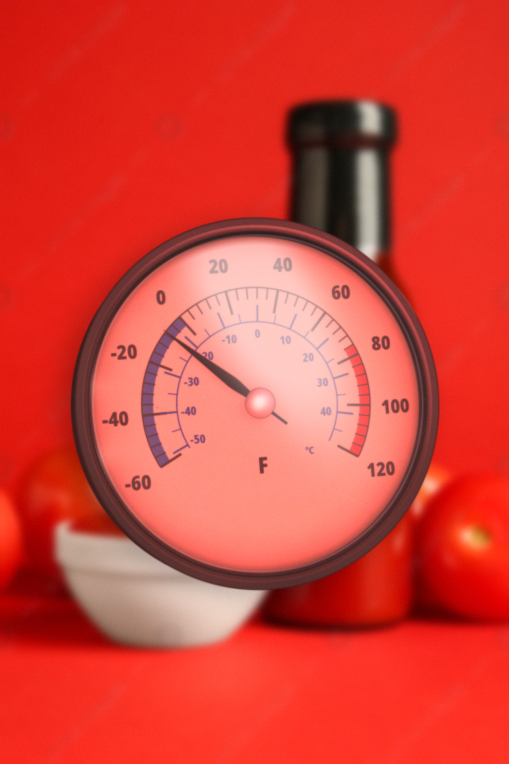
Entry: **-8** °F
